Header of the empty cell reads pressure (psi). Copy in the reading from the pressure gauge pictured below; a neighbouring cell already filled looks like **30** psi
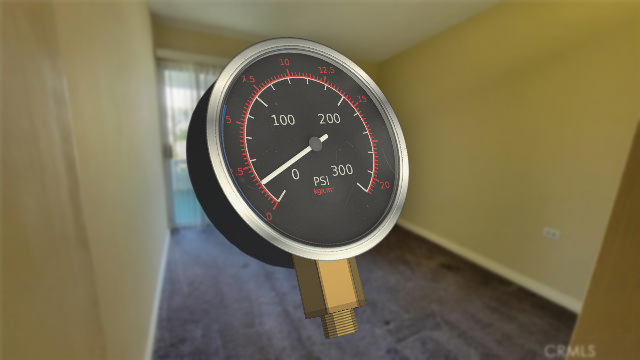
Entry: **20** psi
